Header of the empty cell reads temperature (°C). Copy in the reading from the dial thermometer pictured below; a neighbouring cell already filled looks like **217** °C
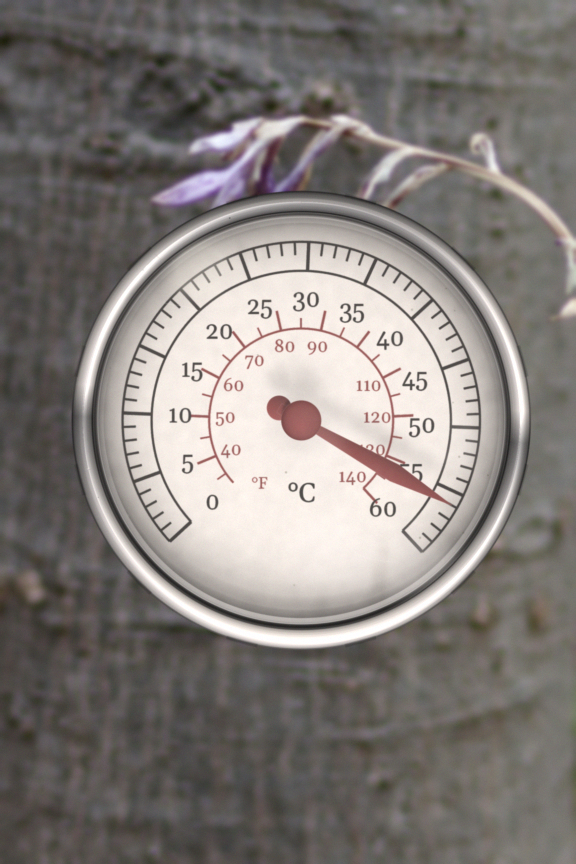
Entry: **56** °C
